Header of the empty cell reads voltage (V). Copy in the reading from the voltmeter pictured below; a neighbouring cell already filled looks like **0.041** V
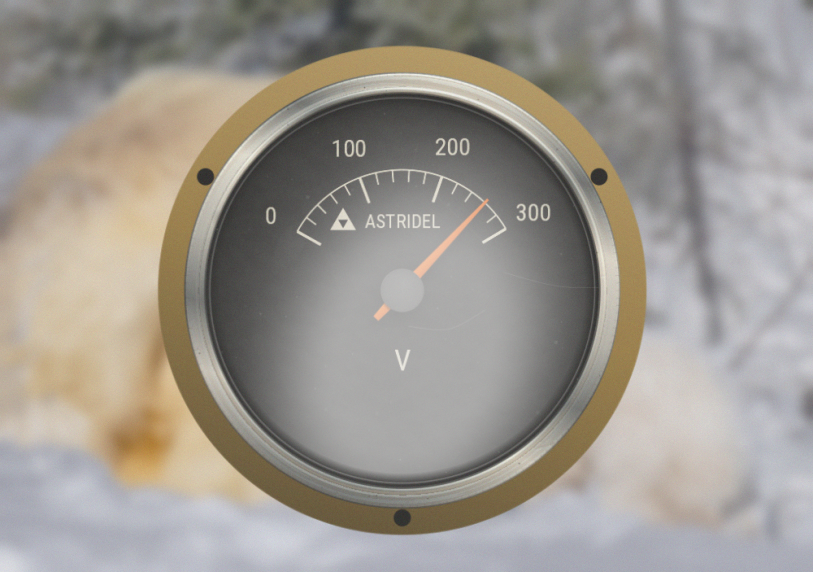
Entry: **260** V
